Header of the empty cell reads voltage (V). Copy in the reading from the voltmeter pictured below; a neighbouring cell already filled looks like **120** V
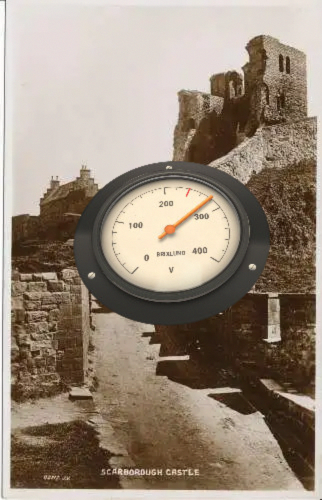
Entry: **280** V
